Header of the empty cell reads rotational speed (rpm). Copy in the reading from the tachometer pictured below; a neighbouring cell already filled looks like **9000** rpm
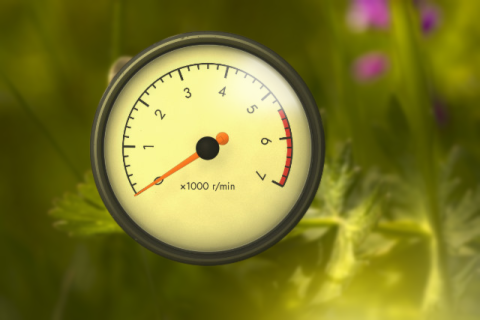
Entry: **0** rpm
